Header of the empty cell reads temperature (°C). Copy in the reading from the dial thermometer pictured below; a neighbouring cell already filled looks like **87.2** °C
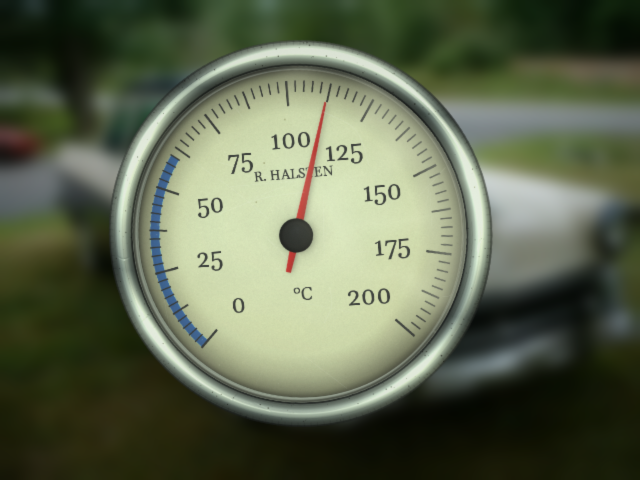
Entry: **112.5** °C
